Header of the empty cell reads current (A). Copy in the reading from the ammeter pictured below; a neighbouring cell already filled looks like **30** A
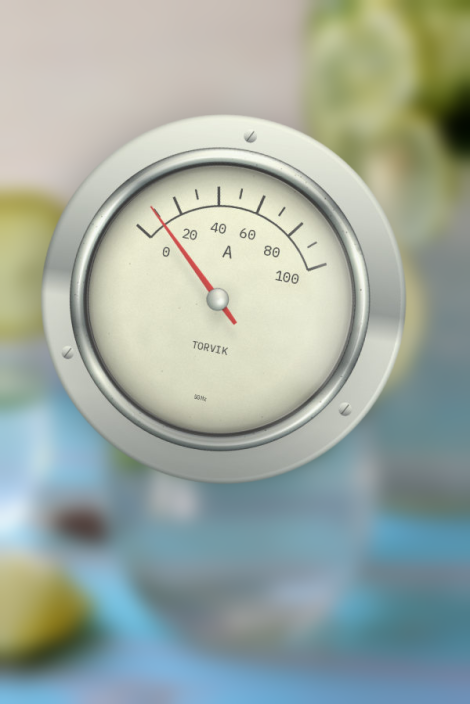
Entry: **10** A
